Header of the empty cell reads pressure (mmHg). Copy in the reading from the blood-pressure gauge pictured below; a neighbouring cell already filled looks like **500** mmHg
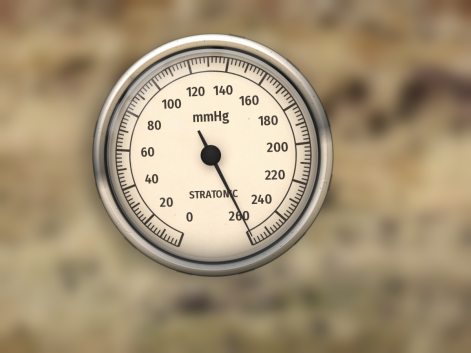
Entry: **258** mmHg
